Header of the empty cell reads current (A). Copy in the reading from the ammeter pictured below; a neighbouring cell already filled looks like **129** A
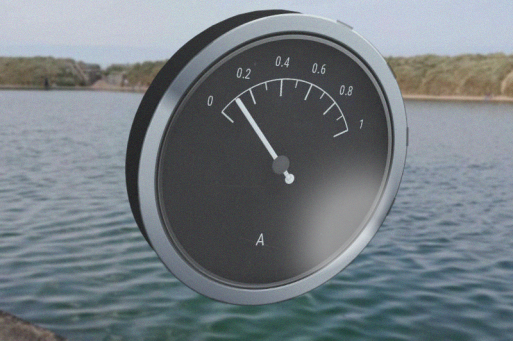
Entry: **0.1** A
